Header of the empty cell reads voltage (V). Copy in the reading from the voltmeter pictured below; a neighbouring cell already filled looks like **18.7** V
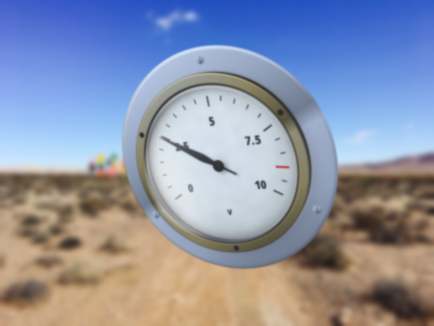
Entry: **2.5** V
